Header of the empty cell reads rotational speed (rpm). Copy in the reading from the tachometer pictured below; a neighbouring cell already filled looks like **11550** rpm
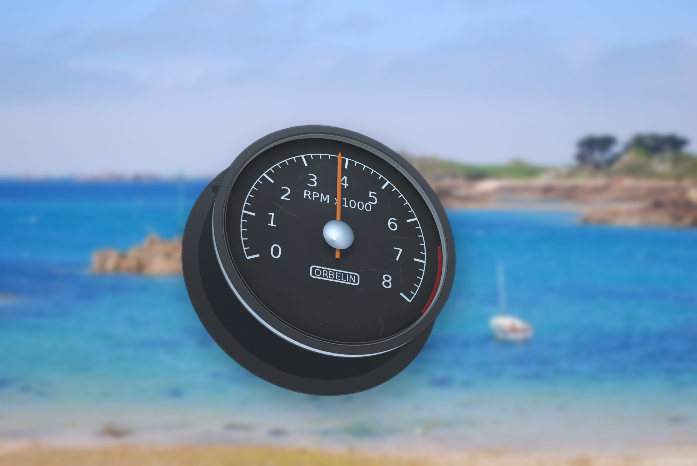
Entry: **3800** rpm
